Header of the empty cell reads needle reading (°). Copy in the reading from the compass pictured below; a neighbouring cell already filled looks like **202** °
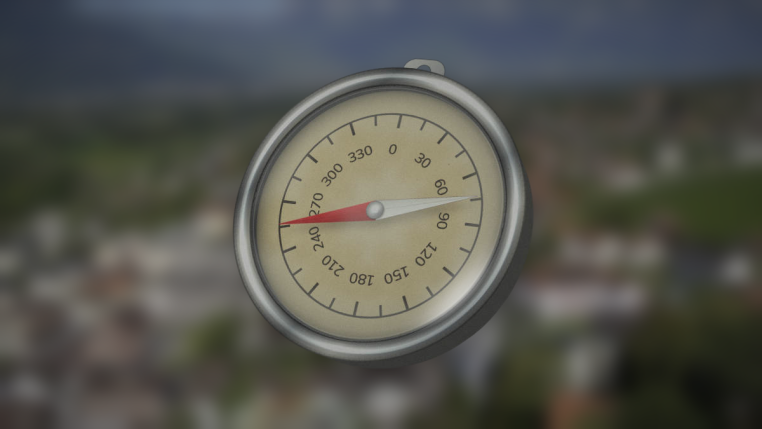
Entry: **255** °
